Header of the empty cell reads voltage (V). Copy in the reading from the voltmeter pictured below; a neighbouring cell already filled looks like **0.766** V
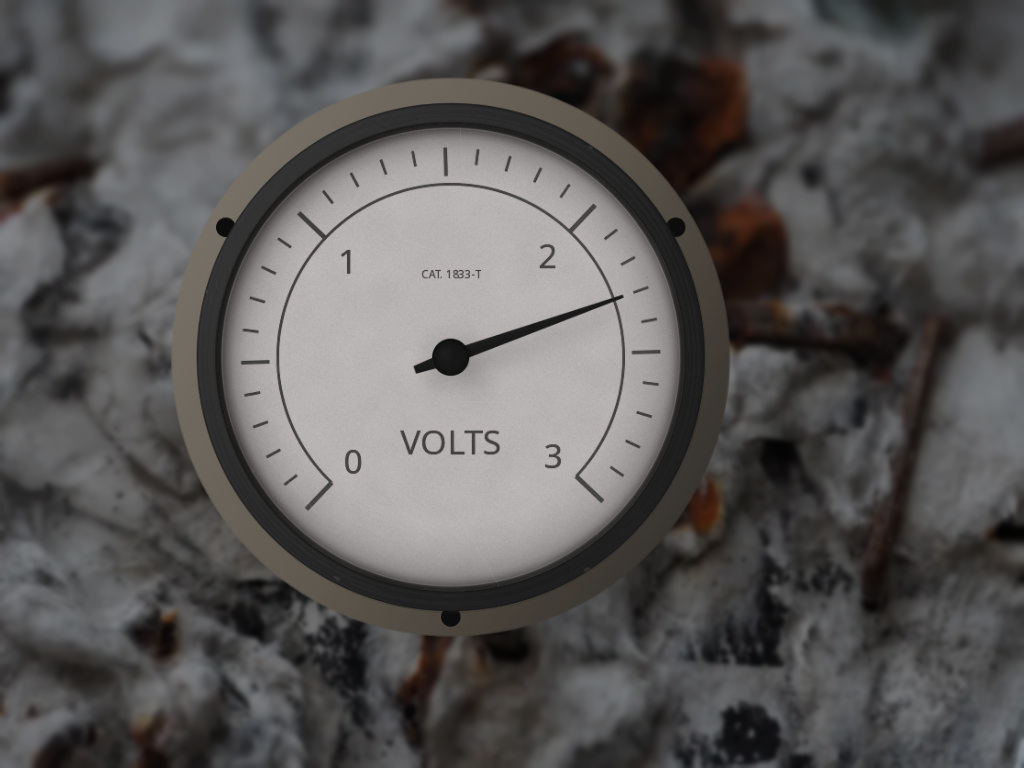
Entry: **2.3** V
